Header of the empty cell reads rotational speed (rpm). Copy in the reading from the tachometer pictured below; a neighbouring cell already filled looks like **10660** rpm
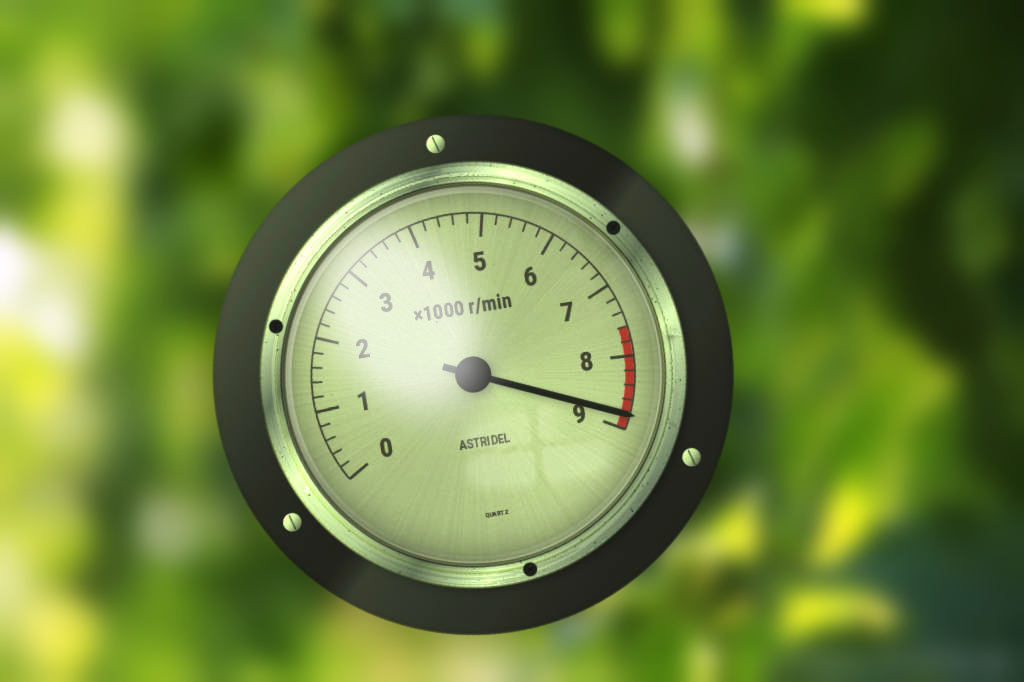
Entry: **8800** rpm
